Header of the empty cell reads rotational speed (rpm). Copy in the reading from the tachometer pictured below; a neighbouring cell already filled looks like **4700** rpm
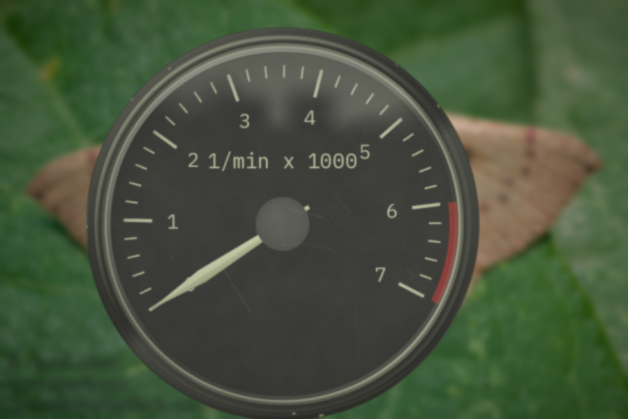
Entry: **0** rpm
